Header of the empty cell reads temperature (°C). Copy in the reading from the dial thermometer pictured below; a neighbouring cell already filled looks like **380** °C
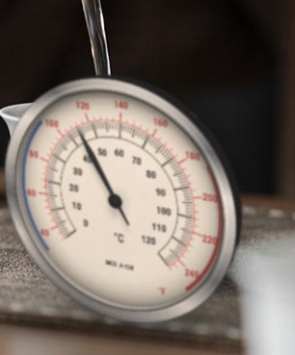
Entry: **45** °C
